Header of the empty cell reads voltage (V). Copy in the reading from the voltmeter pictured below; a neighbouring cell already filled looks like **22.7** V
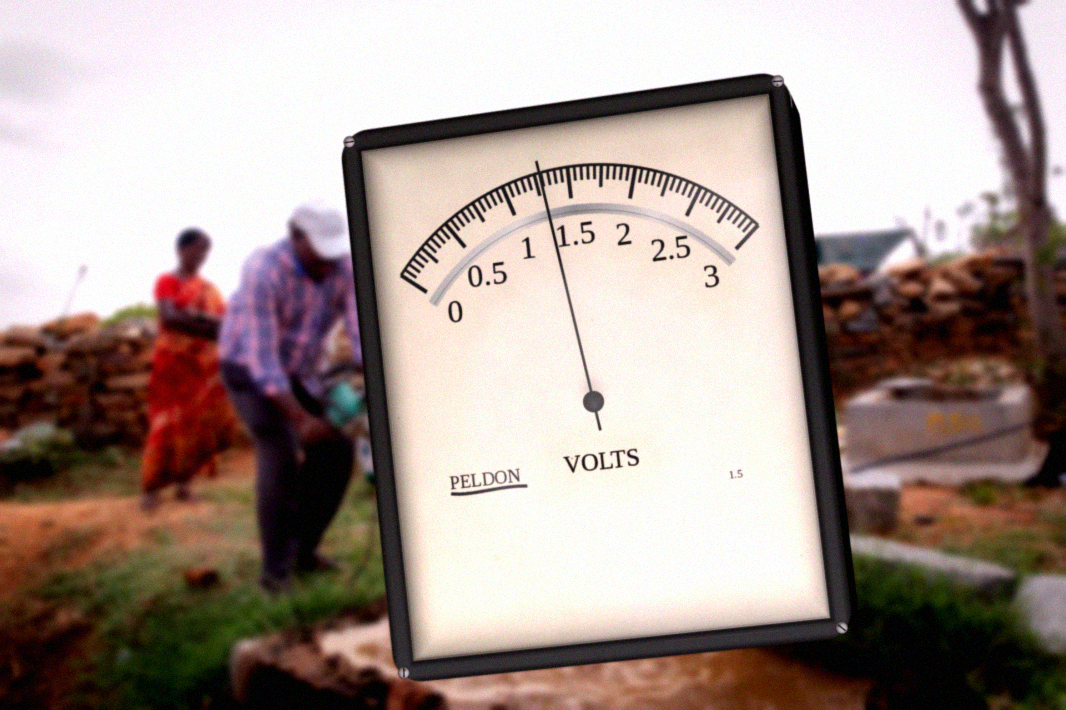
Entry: **1.3** V
